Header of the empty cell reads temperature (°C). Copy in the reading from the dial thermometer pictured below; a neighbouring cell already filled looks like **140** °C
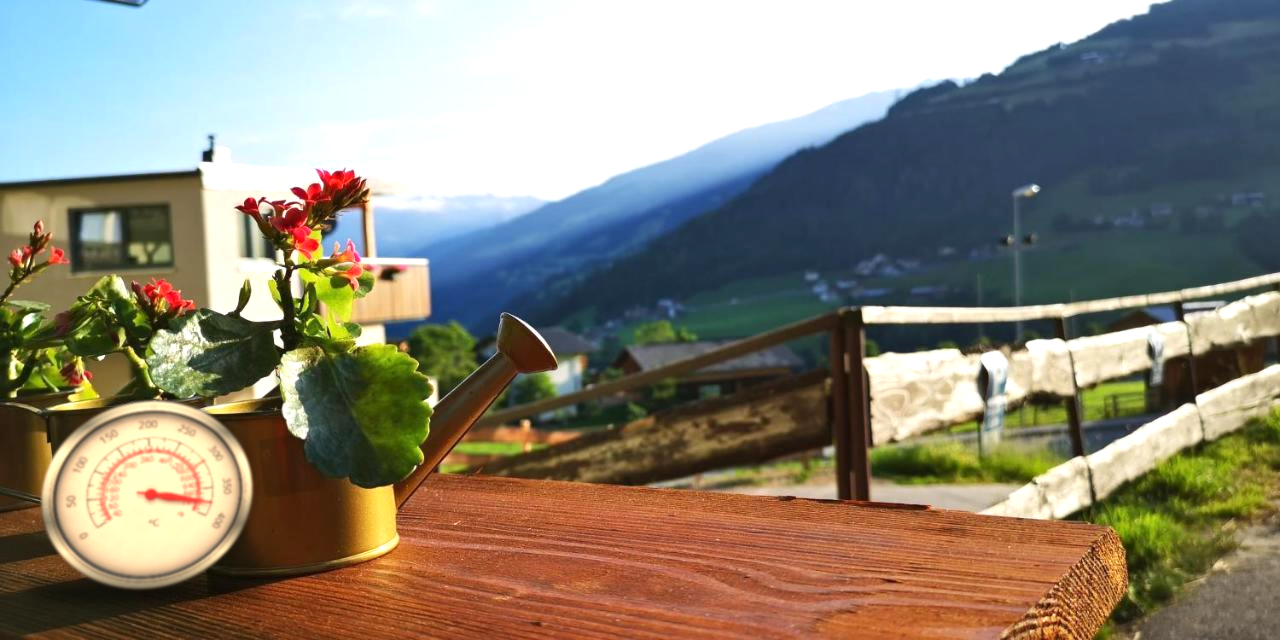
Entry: **375** °C
